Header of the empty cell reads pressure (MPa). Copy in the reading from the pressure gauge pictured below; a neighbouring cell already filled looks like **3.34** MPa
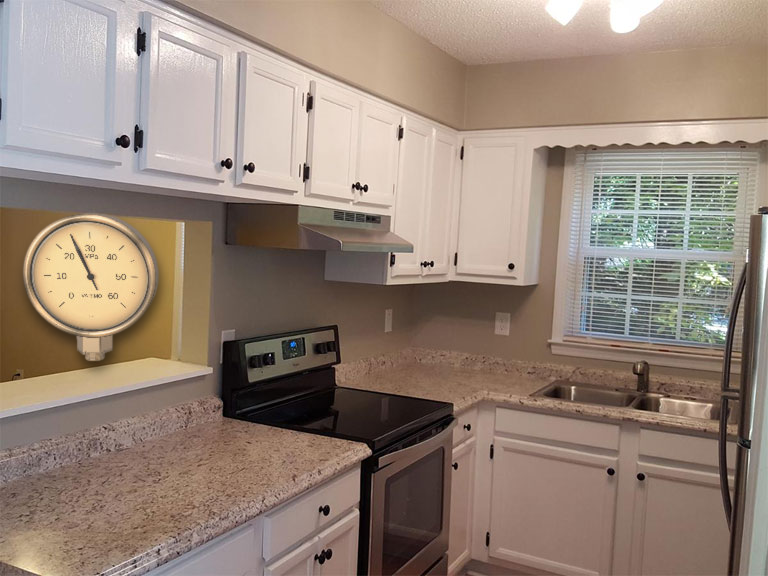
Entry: **25** MPa
